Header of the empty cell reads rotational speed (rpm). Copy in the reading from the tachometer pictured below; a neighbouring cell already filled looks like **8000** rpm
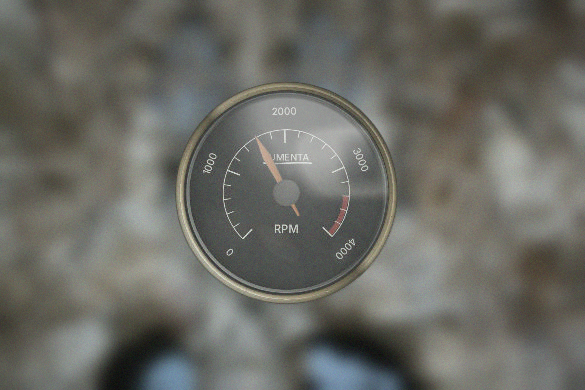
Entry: **1600** rpm
